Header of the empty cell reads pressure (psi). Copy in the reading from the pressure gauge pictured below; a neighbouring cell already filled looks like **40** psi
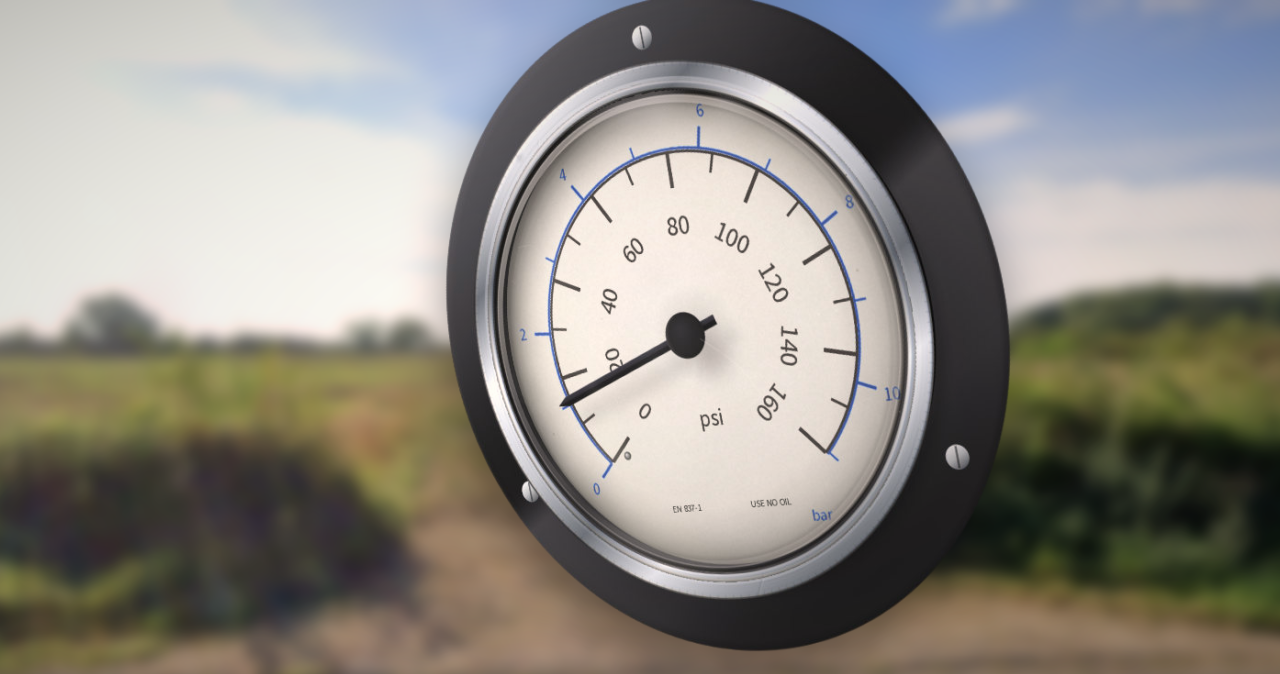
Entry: **15** psi
